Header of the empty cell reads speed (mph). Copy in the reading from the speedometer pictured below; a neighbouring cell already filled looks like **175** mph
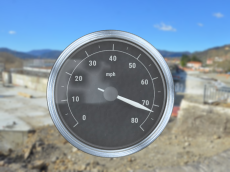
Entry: **72.5** mph
